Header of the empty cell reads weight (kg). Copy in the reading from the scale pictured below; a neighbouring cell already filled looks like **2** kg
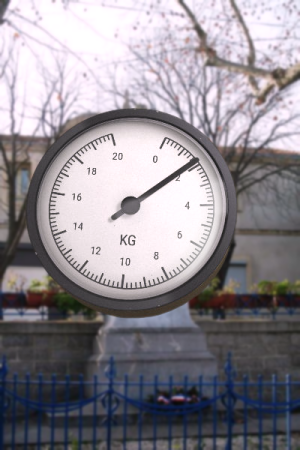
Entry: **1.8** kg
